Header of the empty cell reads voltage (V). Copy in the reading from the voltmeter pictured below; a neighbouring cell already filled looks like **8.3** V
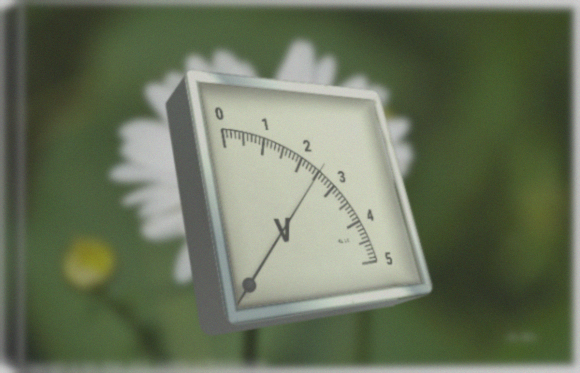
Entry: **2.5** V
